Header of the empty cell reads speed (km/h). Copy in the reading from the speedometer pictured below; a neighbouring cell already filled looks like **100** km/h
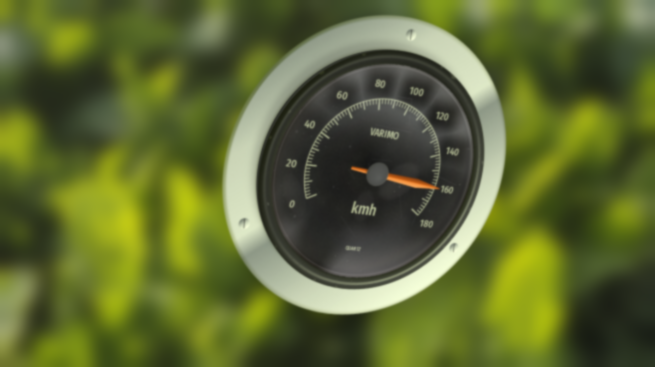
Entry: **160** km/h
